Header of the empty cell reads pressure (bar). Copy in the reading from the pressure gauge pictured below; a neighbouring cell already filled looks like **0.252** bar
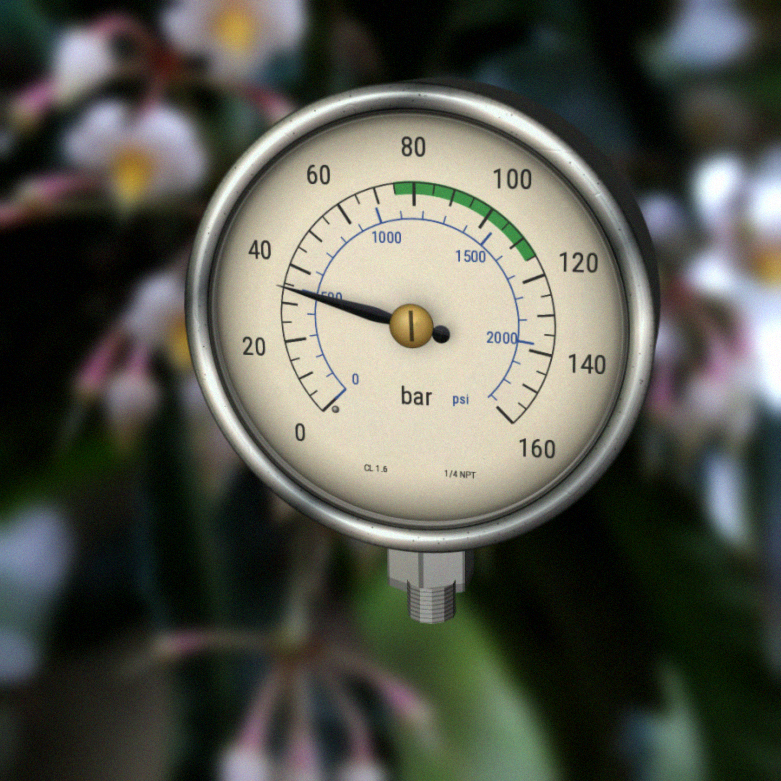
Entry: **35** bar
